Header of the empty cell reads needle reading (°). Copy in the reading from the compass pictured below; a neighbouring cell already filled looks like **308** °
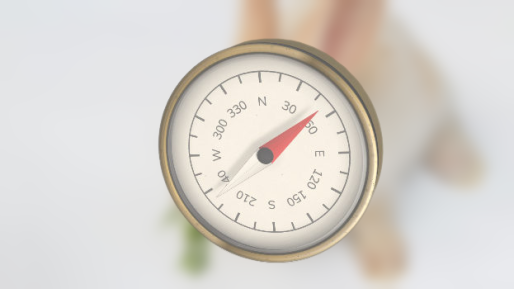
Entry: **52.5** °
